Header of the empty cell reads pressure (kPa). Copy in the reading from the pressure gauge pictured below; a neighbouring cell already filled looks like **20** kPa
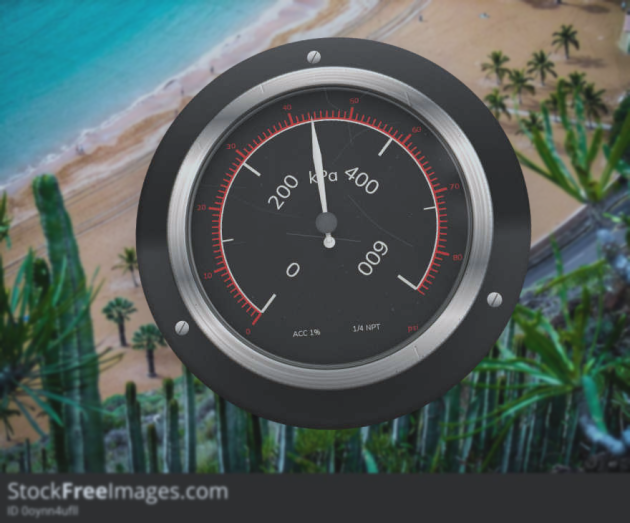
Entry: **300** kPa
